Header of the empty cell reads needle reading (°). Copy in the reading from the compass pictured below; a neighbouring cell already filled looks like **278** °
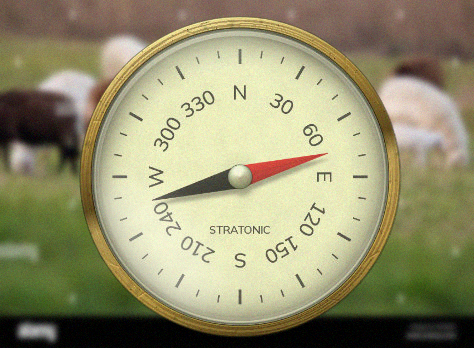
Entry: **75** °
